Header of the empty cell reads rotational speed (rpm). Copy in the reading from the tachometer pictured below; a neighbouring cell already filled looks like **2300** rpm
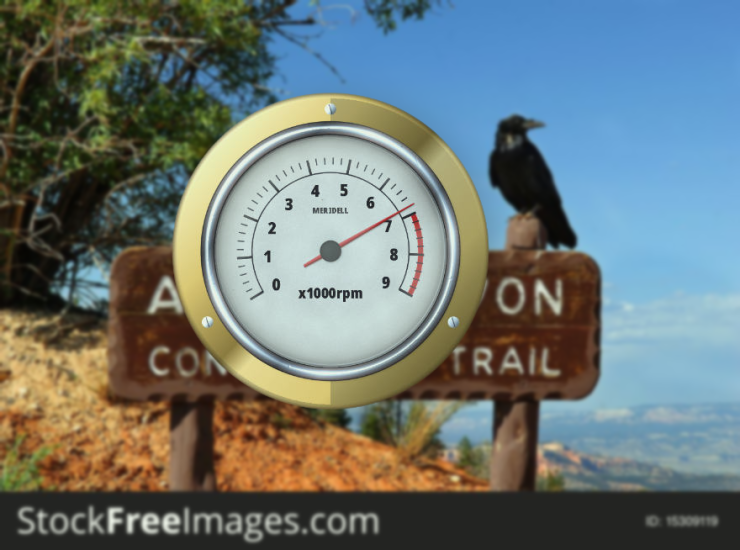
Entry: **6800** rpm
